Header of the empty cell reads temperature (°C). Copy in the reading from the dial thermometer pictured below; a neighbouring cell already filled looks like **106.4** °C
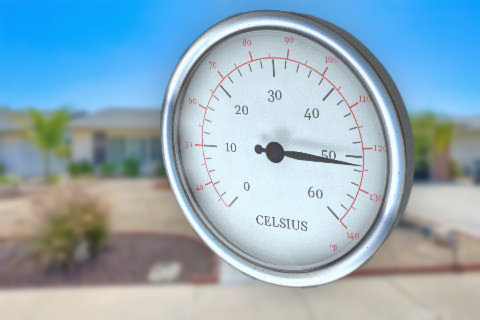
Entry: **51** °C
